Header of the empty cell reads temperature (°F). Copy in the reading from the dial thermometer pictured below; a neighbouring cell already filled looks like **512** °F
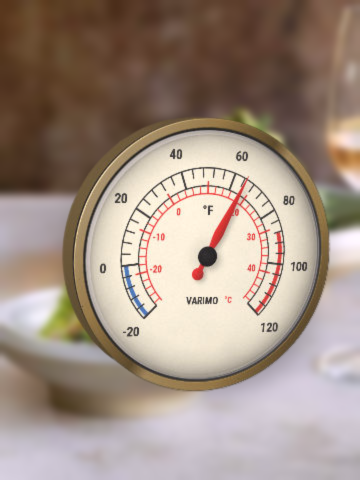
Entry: **64** °F
